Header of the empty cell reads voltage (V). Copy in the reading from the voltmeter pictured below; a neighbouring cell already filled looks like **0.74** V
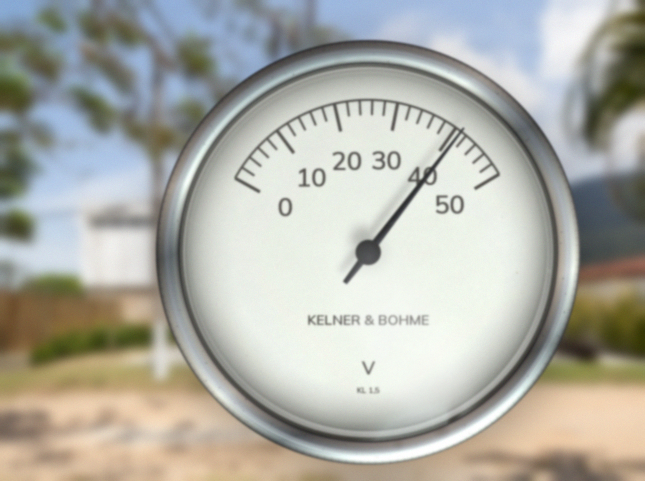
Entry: **41** V
